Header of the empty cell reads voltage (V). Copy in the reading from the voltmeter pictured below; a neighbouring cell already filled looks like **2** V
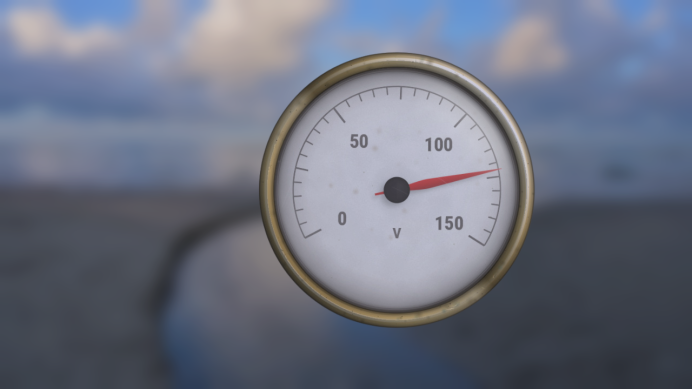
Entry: **122.5** V
